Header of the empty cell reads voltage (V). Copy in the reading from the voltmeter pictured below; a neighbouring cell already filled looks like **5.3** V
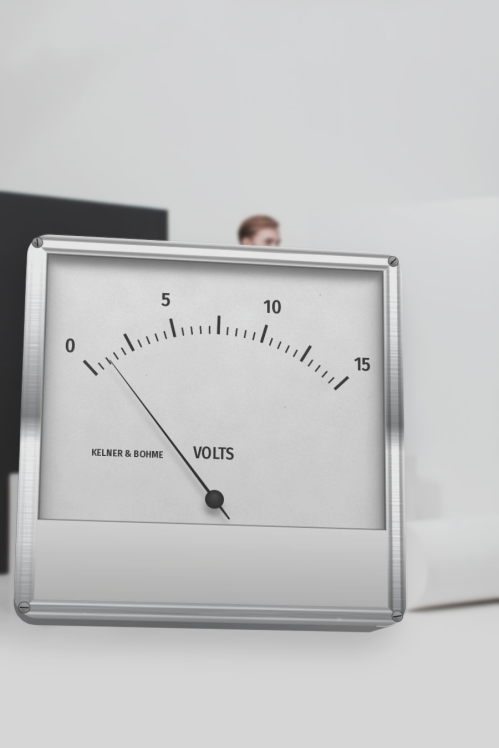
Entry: **1** V
